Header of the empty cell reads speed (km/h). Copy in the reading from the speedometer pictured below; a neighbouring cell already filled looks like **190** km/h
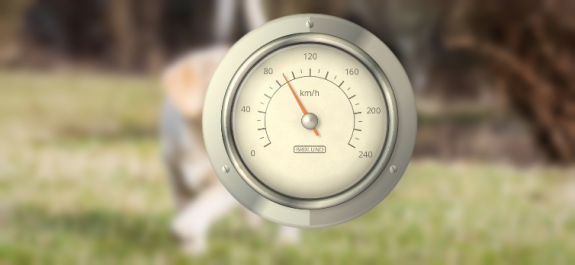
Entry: **90** km/h
